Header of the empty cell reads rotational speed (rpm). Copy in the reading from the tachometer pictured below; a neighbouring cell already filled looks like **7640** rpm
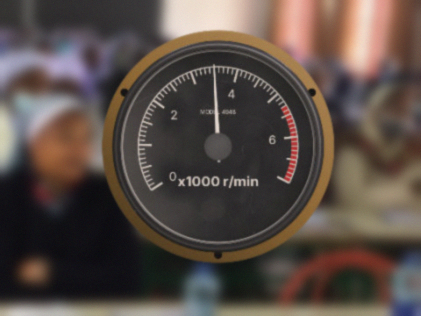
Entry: **3500** rpm
